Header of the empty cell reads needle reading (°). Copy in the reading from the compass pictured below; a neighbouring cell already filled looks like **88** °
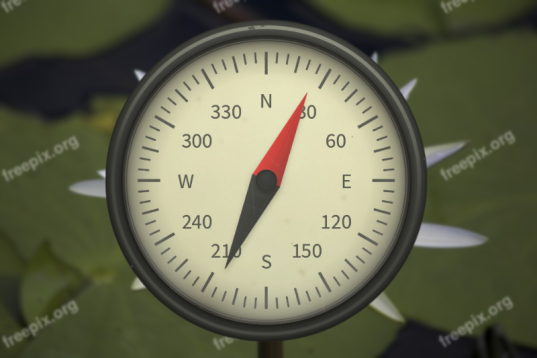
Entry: **25** °
